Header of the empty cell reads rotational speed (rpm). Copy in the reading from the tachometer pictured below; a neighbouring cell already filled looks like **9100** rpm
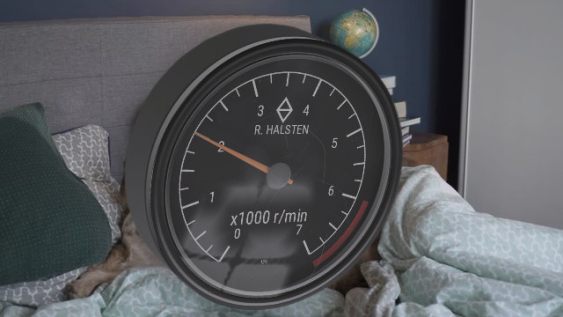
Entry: **2000** rpm
